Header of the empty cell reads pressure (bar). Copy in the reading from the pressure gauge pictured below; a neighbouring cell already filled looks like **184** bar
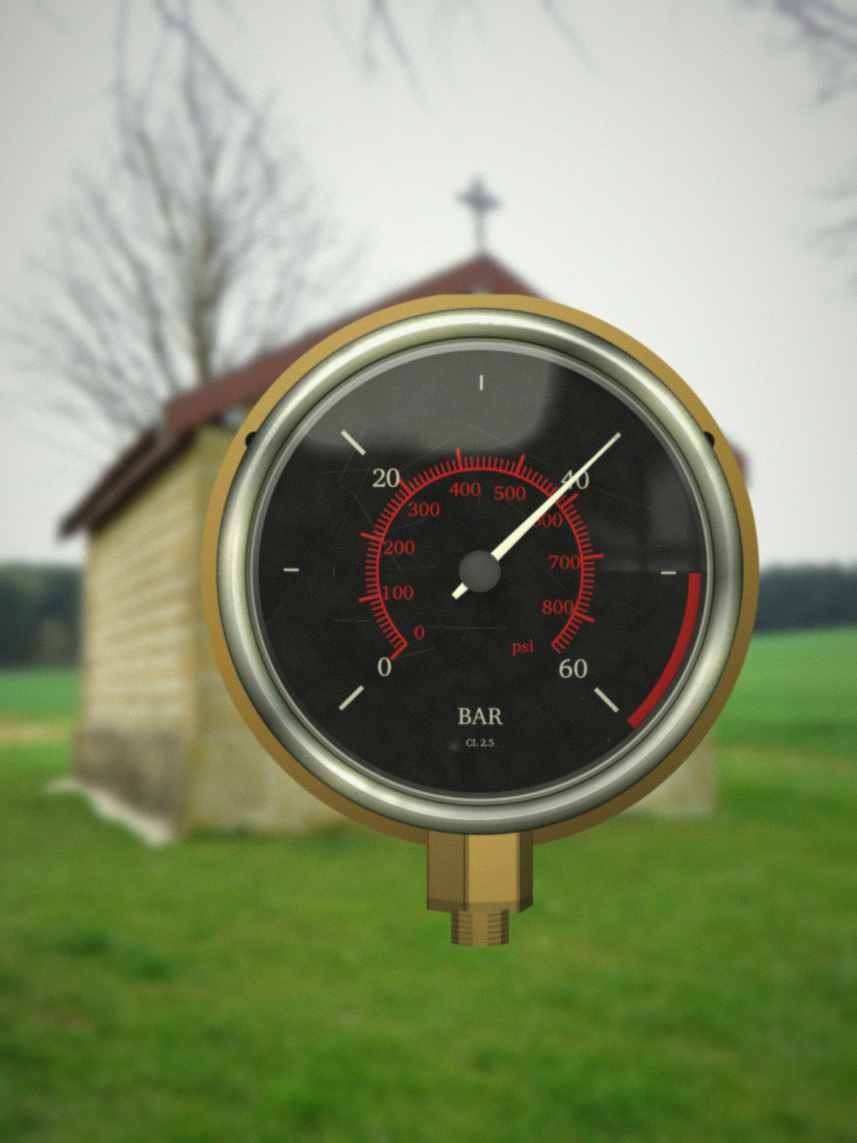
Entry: **40** bar
